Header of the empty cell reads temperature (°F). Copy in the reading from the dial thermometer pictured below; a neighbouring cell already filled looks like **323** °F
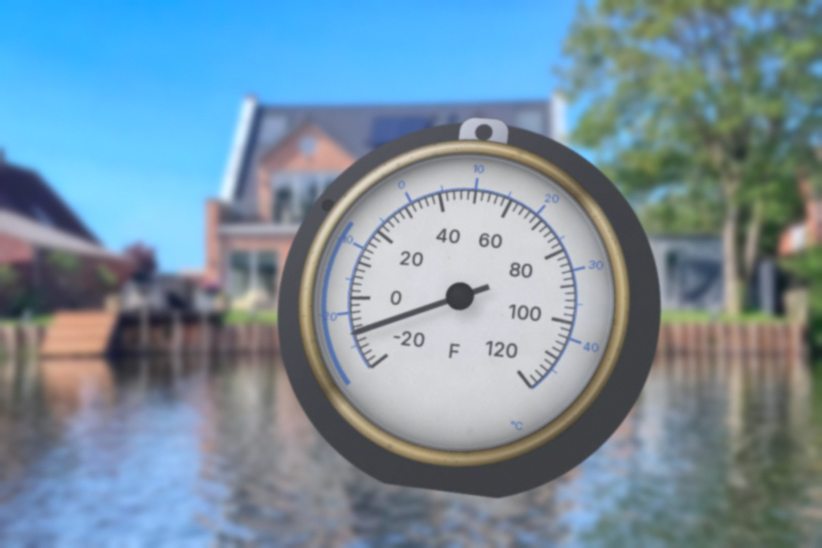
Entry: **-10** °F
